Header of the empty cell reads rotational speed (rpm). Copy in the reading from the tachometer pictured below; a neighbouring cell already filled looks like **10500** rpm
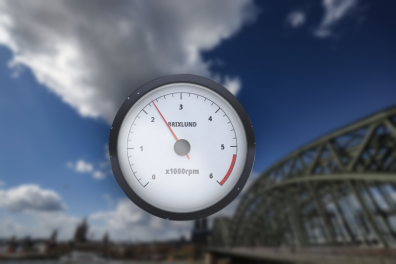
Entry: **2300** rpm
